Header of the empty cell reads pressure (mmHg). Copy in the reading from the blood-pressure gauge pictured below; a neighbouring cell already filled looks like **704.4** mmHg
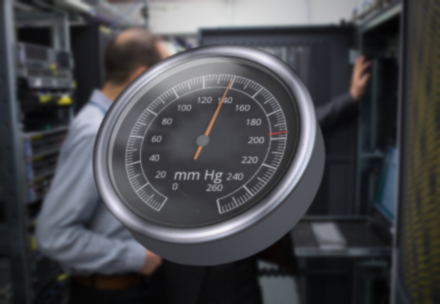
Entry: **140** mmHg
